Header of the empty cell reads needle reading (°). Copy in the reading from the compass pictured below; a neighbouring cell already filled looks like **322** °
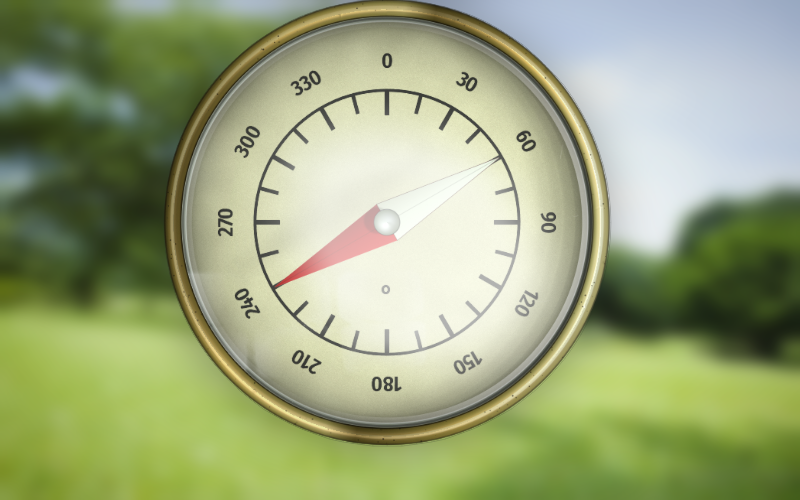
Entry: **240** °
